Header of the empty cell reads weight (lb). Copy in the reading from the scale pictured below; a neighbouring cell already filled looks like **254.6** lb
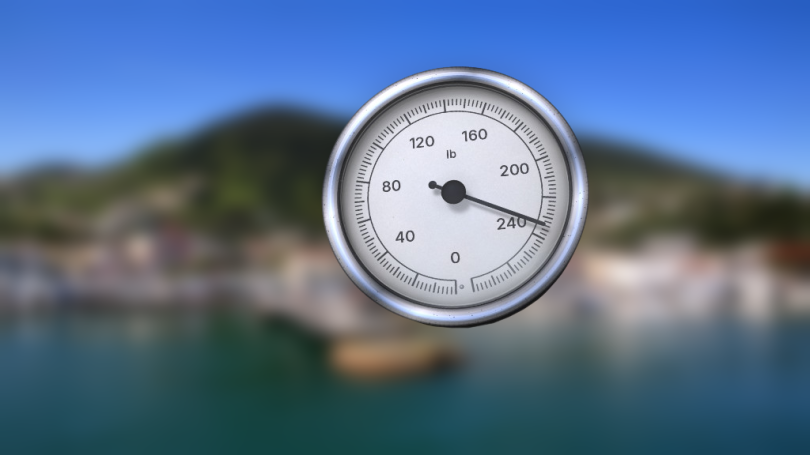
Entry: **234** lb
